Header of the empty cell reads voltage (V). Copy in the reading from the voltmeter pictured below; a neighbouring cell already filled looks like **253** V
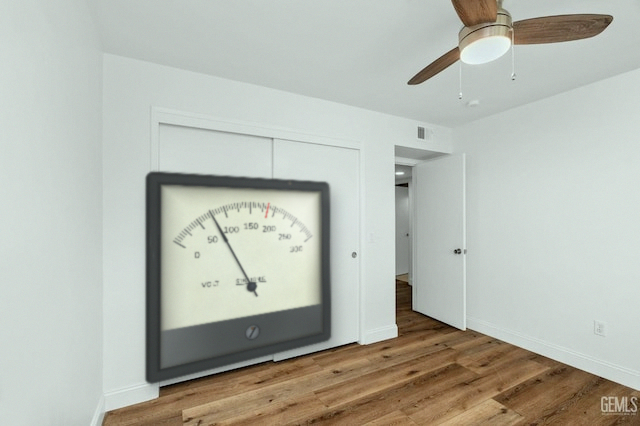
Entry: **75** V
